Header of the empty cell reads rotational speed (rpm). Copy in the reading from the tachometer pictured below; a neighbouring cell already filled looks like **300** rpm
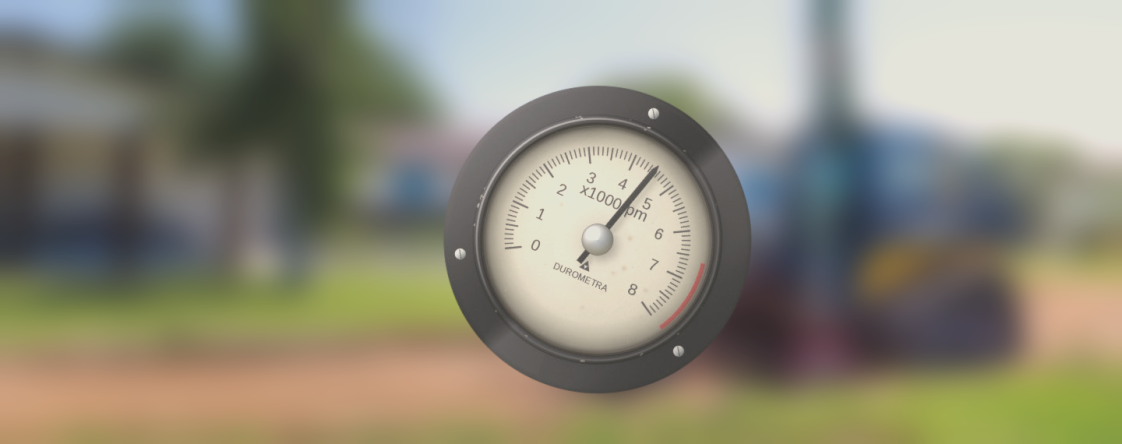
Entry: **4500** rpm
